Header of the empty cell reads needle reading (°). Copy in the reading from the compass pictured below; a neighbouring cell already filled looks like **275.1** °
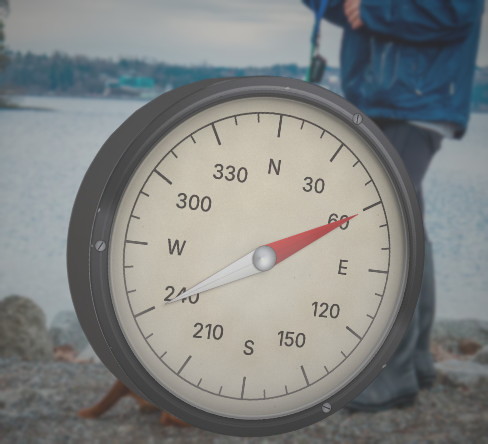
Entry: **60** °
